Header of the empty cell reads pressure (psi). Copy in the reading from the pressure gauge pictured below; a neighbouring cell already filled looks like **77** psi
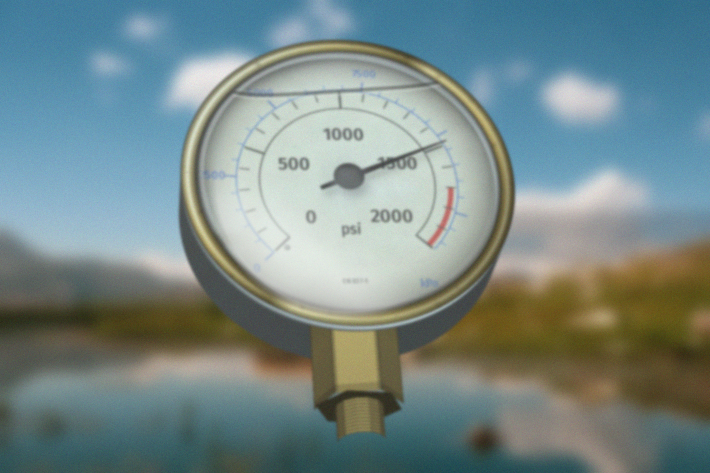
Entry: **1500** psi
